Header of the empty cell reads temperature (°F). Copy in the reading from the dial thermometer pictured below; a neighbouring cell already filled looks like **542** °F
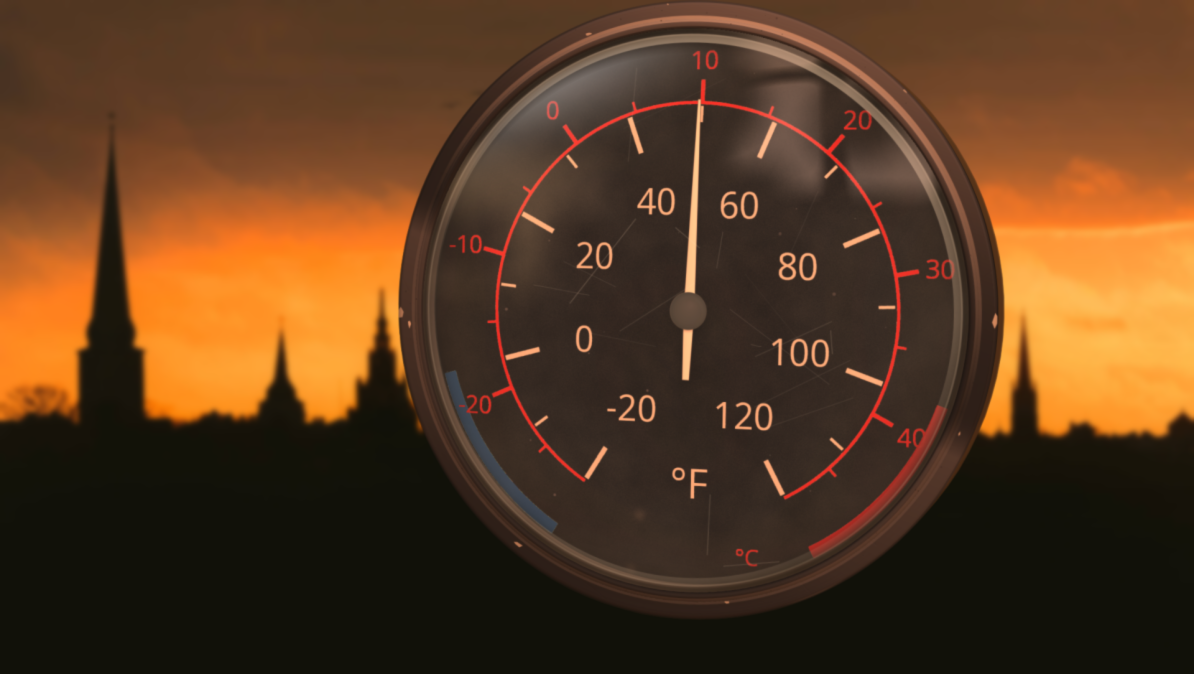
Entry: **50** °F
